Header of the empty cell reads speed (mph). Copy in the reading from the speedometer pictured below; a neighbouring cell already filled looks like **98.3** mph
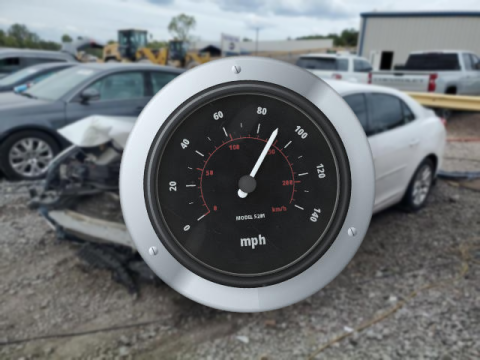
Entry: **90** mph
